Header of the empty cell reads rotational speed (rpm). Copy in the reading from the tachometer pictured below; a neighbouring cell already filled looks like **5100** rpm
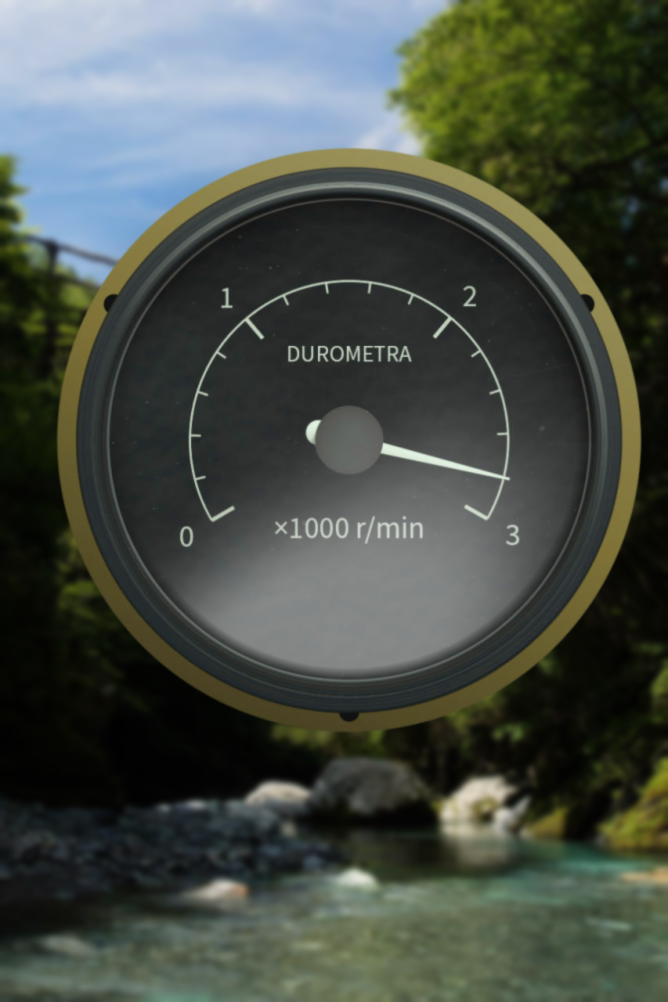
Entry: **2800** rpm
